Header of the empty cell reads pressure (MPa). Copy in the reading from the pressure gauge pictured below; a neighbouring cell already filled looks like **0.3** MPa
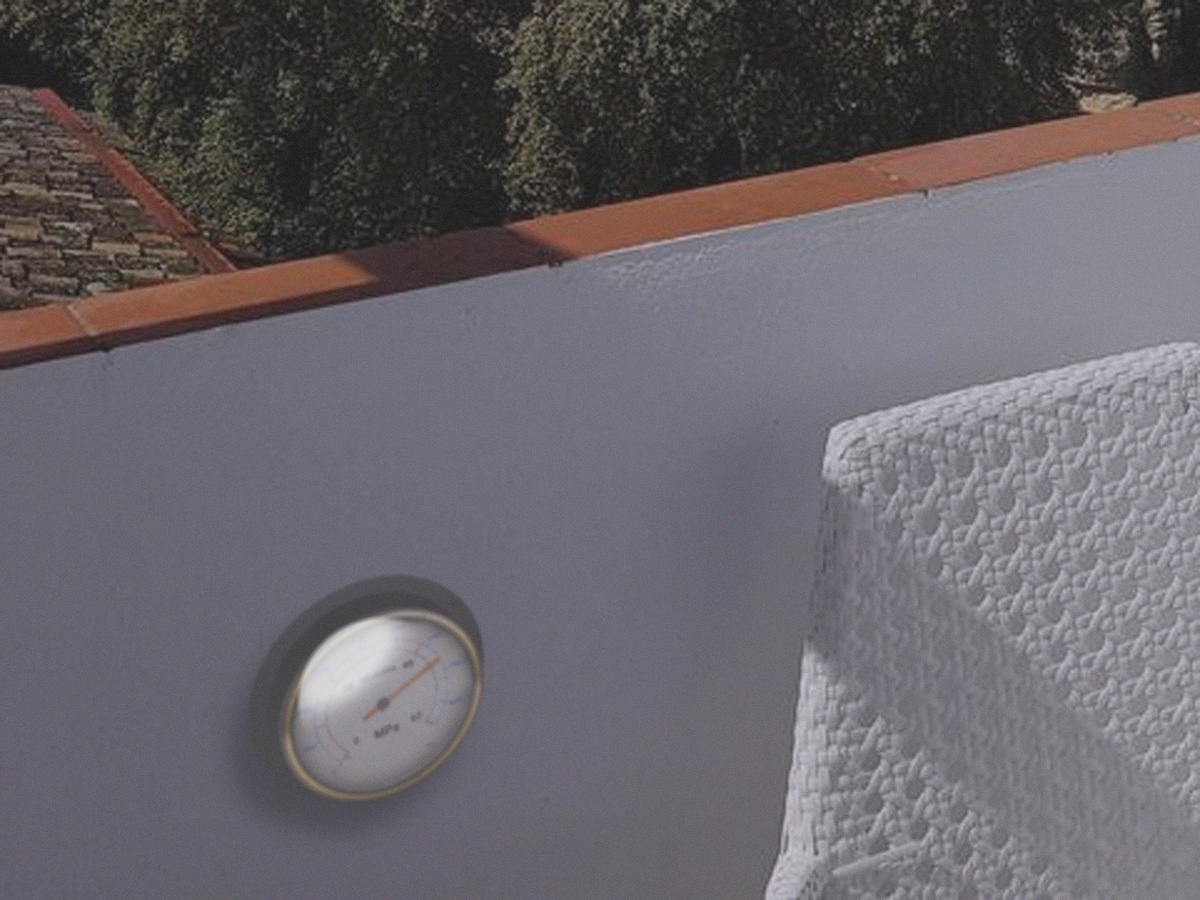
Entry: **45** MPa
